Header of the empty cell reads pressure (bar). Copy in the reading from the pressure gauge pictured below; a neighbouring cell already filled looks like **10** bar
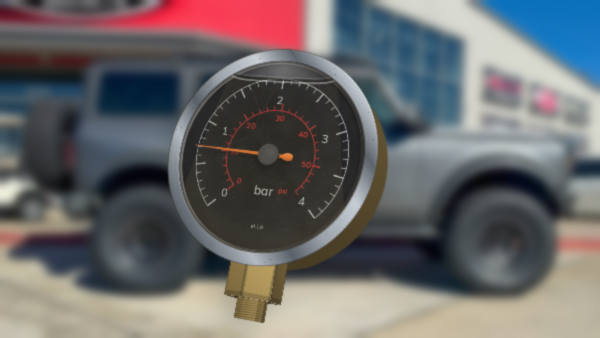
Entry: **0.7** bar
